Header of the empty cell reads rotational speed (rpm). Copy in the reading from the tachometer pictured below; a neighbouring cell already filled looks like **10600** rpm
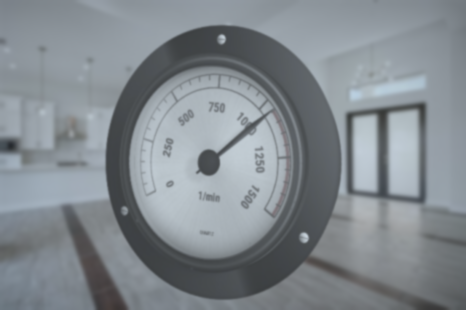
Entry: **1050** rpm
